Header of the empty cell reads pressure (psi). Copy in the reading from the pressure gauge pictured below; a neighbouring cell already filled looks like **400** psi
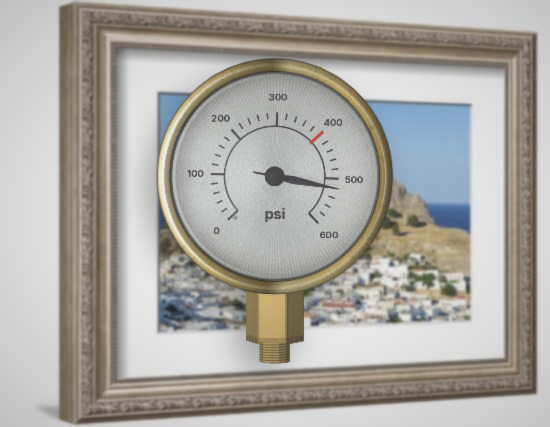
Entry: **520** psi
